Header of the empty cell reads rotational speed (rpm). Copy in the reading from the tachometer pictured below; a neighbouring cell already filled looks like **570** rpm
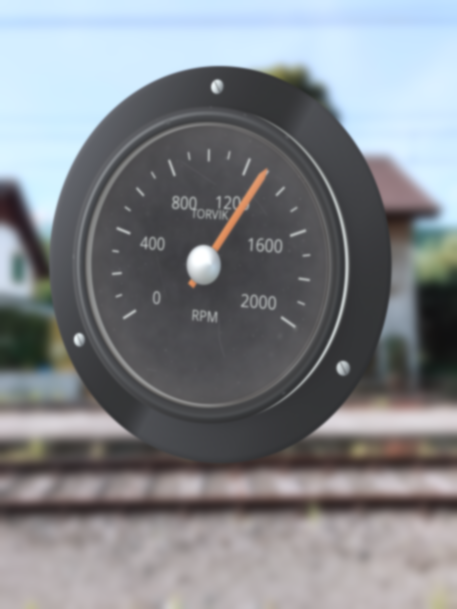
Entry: **1300** rpm
